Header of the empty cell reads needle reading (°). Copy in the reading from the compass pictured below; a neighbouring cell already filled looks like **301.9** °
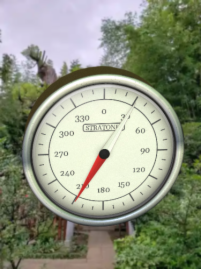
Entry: **210** °
